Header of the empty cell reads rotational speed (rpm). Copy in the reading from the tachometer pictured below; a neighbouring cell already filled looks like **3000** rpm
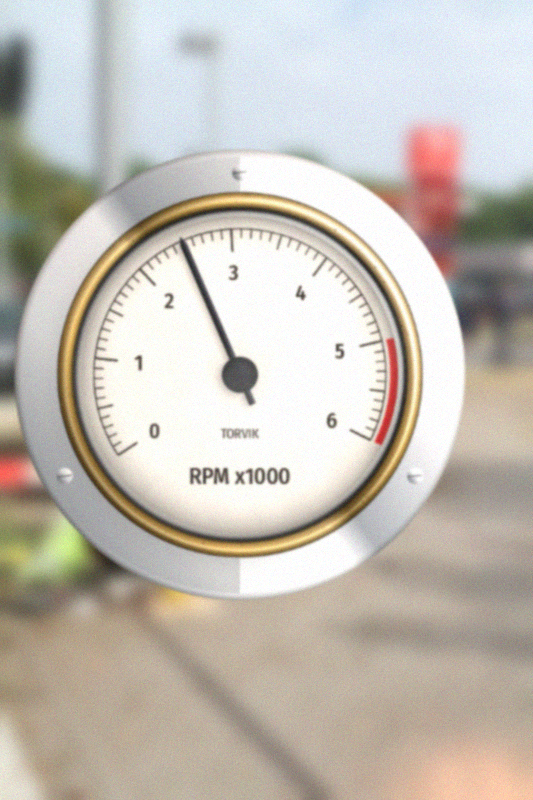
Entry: **2500** rpm
